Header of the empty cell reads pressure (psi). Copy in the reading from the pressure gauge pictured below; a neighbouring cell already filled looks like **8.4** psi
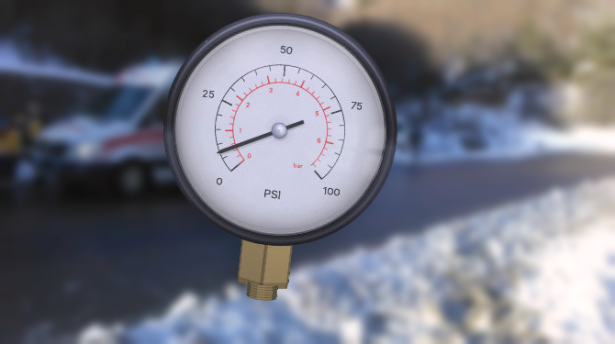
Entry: **7.5** psi
